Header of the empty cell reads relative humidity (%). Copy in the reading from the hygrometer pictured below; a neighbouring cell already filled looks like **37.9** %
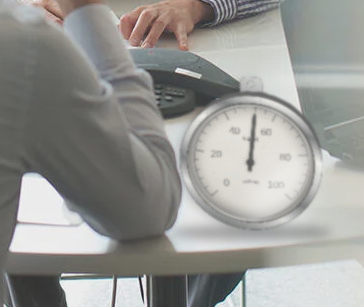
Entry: **52** %
